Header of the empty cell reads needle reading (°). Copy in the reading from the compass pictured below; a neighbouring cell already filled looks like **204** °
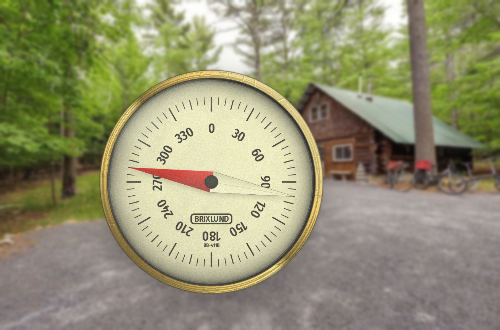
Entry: **280** °
